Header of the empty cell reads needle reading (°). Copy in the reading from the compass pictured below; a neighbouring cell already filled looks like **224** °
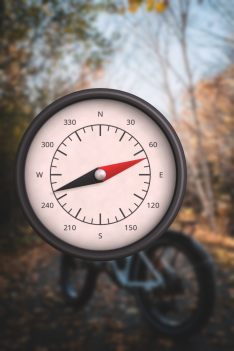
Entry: **70** °
